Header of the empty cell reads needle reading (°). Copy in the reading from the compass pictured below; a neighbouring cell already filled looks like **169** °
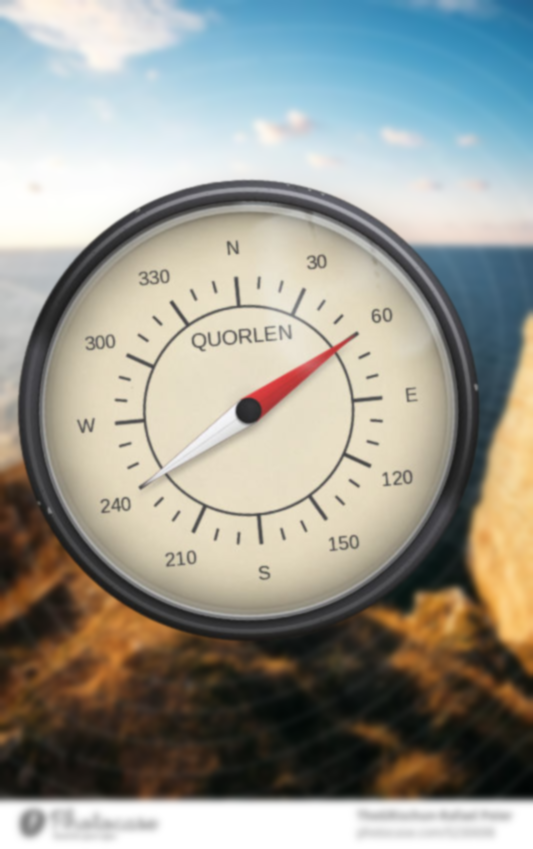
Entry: **60** °
